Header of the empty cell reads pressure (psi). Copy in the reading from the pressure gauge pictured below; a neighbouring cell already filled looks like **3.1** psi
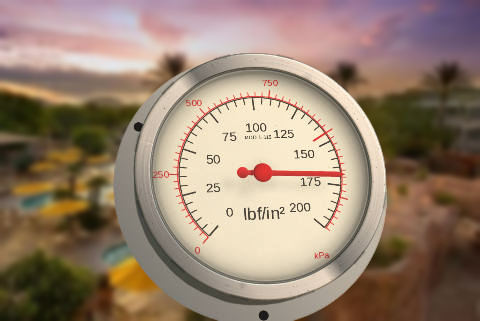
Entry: **170** psi
